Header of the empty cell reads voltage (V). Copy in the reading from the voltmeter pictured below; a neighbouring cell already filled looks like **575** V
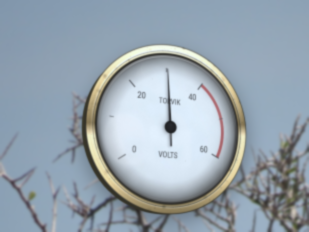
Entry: **30** V
